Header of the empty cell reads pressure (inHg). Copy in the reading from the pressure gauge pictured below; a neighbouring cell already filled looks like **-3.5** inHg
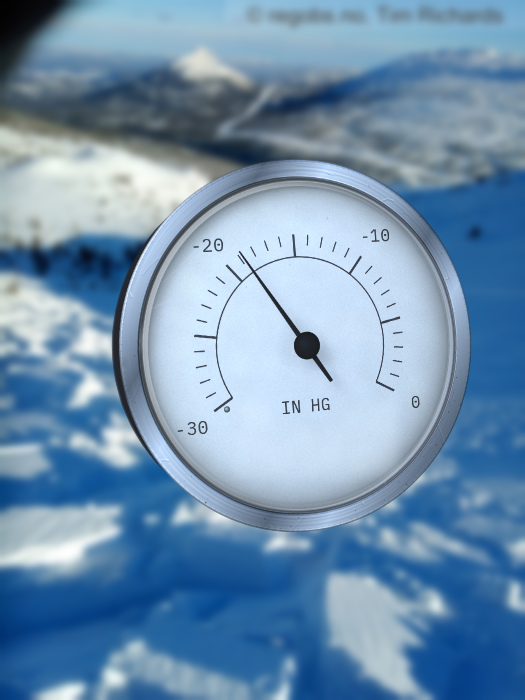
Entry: **-19** inHg
